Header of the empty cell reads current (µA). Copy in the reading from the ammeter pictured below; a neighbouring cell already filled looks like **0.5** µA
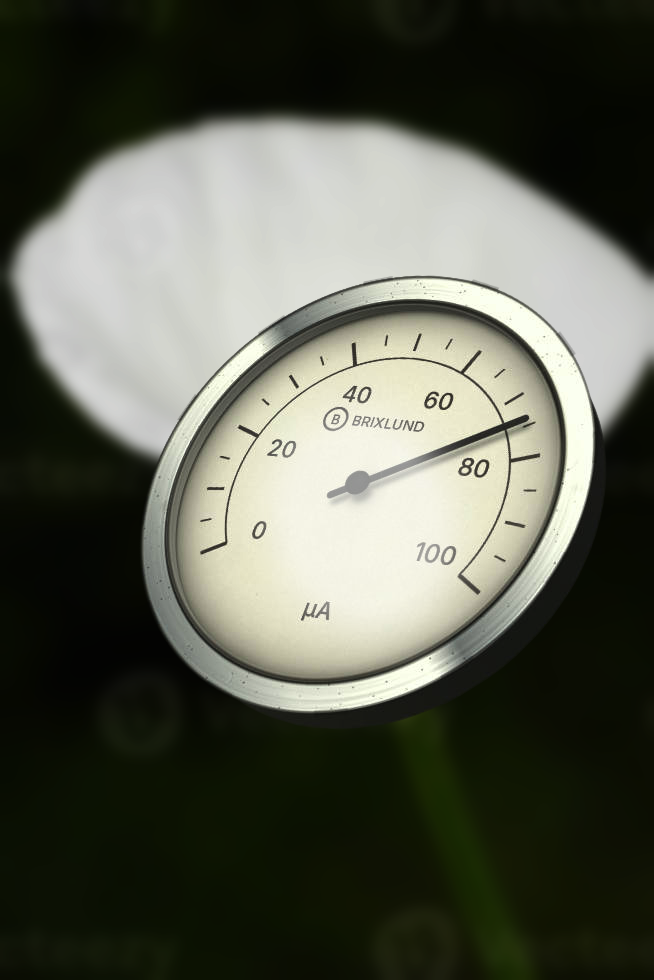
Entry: **75** µA
